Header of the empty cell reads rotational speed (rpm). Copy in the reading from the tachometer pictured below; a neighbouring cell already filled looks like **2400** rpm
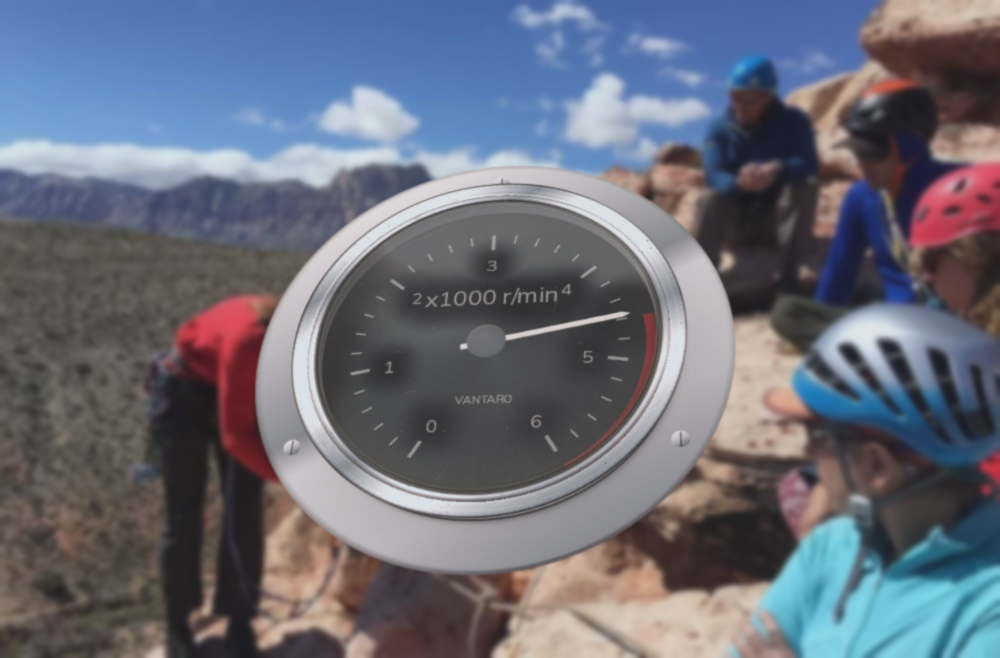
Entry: **4600** rpm
